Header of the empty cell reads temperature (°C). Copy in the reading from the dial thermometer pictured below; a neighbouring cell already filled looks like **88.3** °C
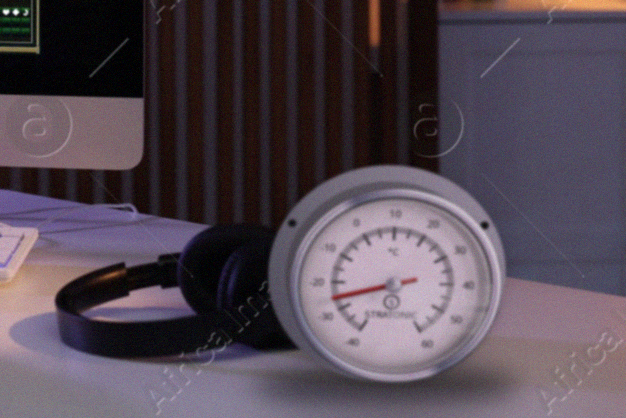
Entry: **-25** °C
